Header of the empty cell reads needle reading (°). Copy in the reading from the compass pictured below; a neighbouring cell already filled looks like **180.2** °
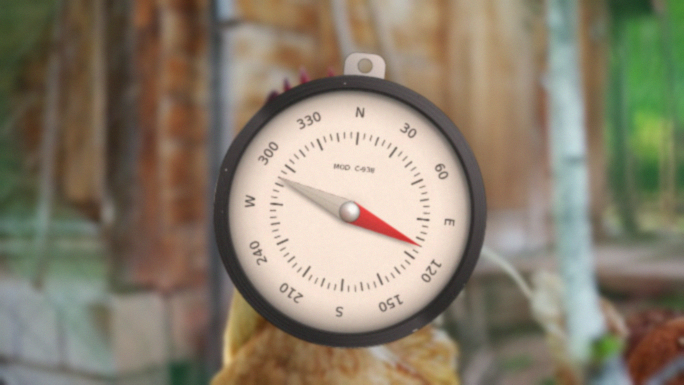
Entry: **110** °
